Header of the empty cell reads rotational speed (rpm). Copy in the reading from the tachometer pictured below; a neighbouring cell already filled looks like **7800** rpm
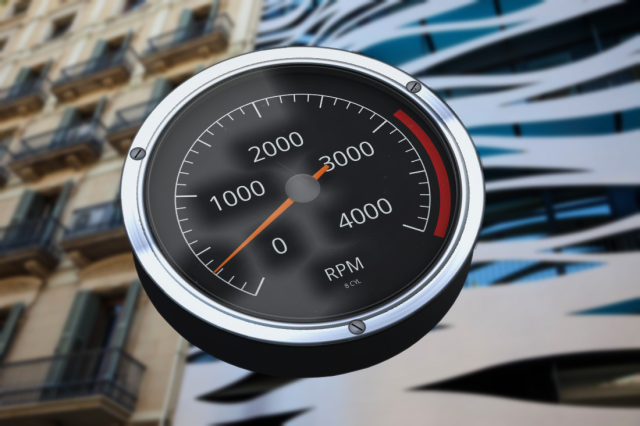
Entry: **300** rpm
